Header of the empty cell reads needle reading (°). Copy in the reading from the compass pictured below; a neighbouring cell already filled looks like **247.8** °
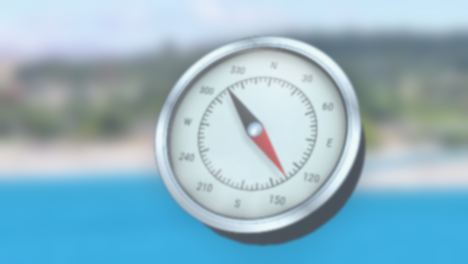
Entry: **135** °
